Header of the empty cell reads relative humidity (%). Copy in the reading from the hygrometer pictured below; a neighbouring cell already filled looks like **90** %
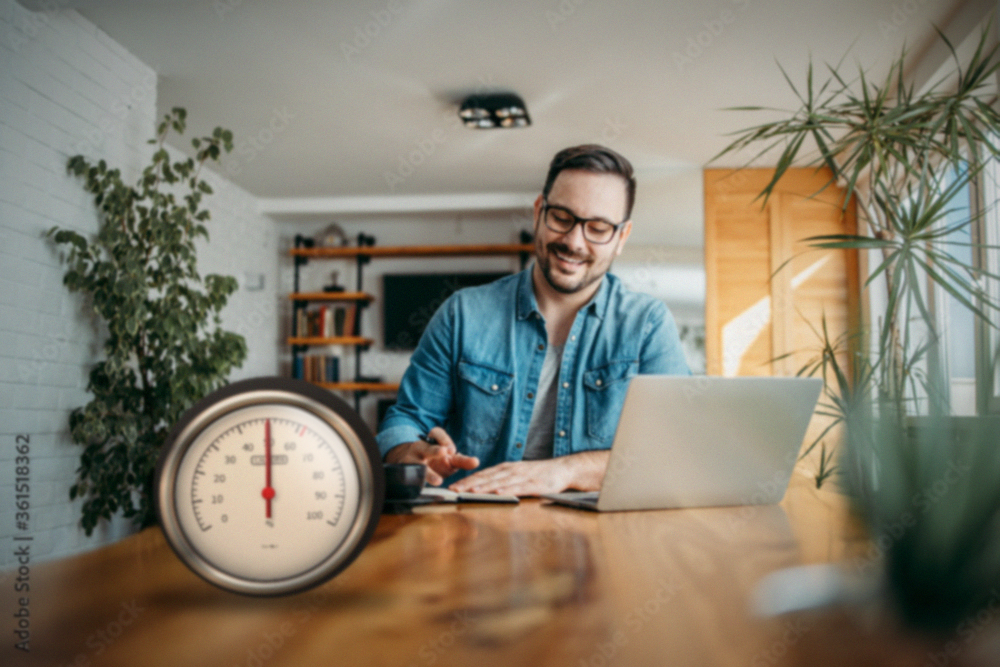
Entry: **50** %
